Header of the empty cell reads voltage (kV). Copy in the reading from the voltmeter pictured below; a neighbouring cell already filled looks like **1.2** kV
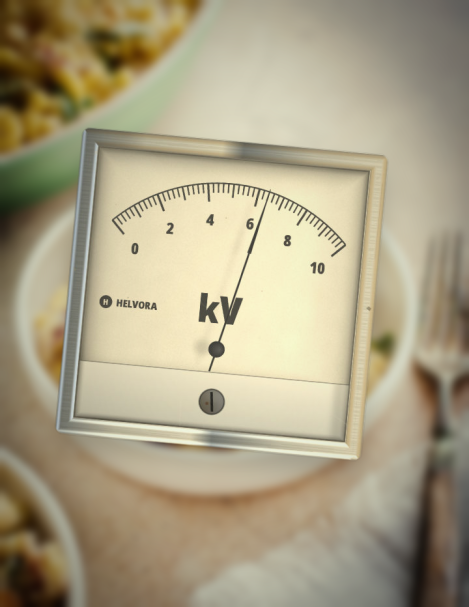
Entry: **6.4** kV
